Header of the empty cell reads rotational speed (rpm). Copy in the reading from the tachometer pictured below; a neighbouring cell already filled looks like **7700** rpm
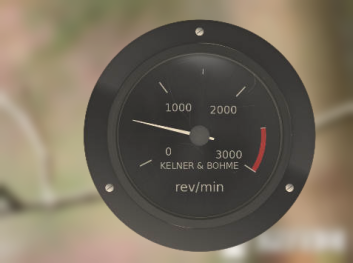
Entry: **500** rpm
